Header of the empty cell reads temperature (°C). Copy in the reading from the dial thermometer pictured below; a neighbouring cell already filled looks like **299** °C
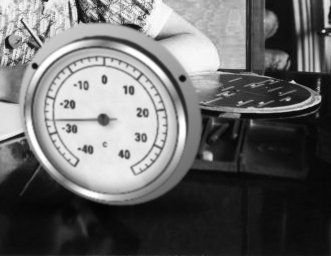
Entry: **-26** °C
